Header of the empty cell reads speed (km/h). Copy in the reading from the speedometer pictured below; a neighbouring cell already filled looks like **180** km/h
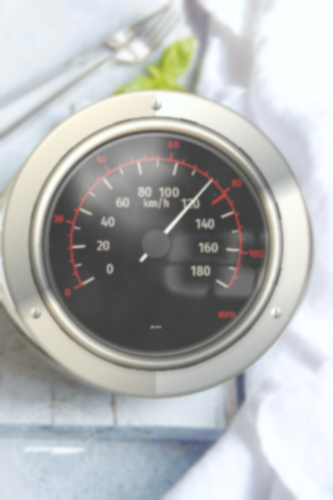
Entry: **120** km/h
